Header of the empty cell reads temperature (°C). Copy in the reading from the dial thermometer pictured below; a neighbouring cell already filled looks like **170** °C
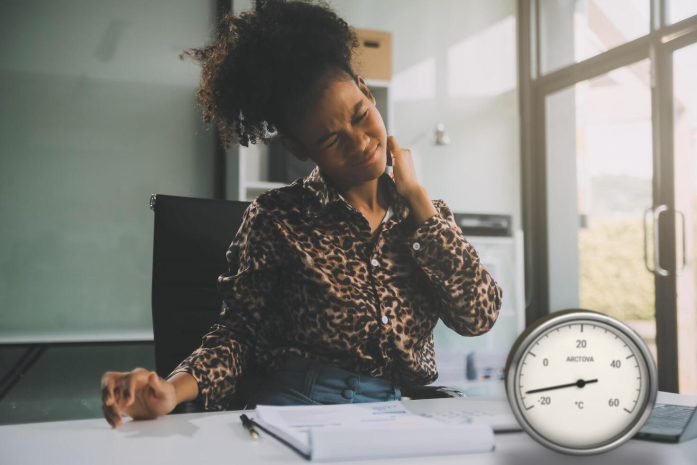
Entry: **-14** °C
